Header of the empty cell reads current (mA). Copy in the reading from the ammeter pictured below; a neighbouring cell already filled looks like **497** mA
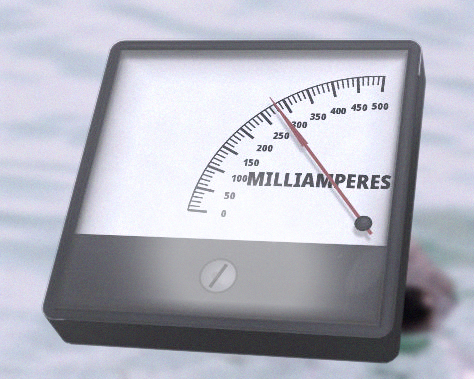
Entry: **280** mA
